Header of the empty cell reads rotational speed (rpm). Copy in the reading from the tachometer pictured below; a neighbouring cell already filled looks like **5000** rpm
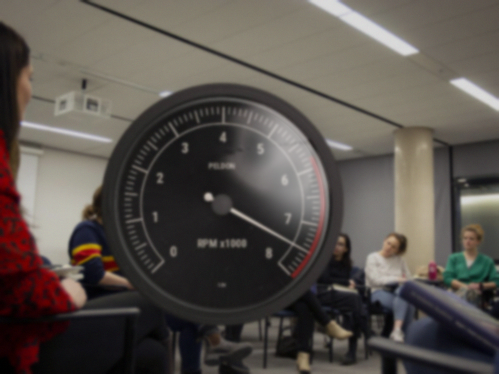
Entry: **7500** rpm
